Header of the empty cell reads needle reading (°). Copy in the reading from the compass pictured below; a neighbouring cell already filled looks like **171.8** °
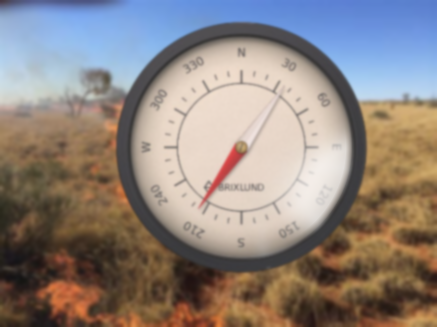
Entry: **215** °
